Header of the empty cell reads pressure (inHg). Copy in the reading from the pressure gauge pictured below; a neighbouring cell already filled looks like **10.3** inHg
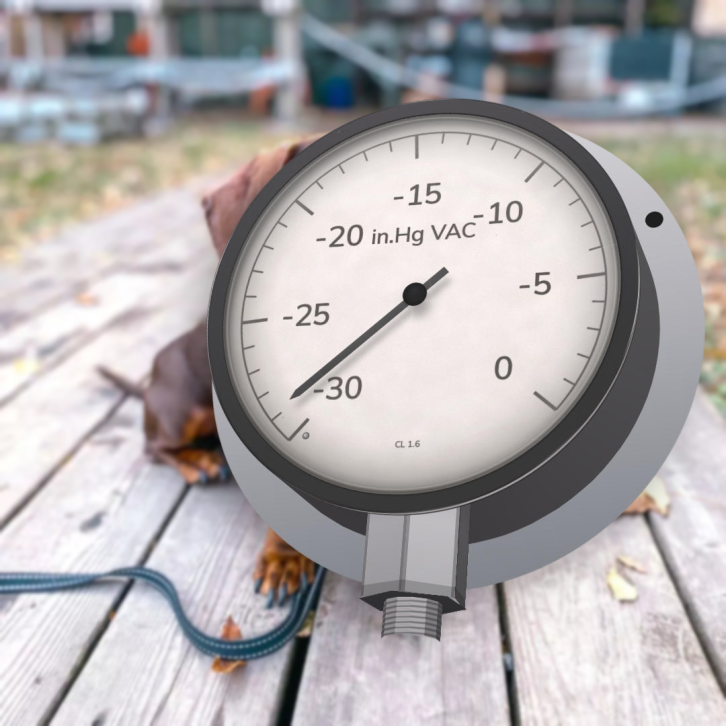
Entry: **-29** inHg
